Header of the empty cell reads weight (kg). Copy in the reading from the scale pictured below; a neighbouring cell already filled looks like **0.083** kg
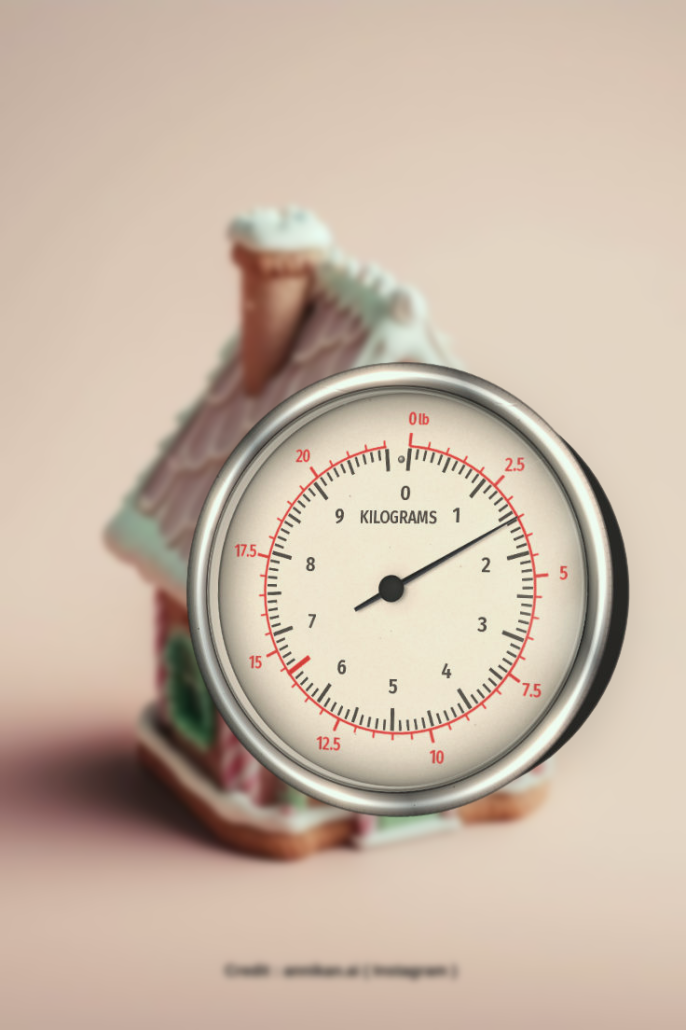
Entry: **1.6** kg
